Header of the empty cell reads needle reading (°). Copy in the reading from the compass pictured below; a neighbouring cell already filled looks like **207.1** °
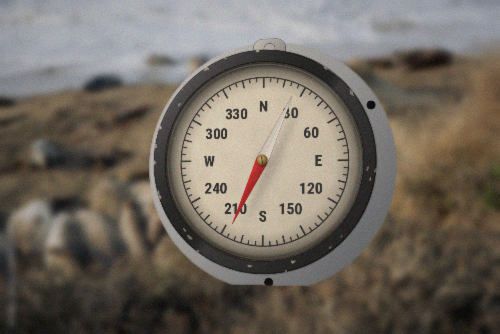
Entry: **205** °
